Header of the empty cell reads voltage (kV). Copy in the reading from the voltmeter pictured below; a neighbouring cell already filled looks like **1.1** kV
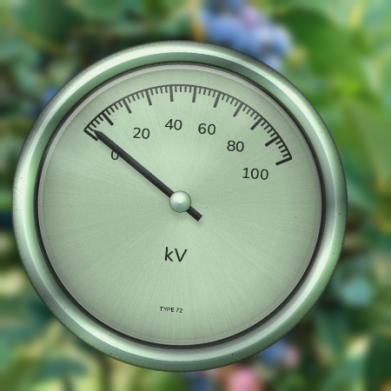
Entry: **2** kV
